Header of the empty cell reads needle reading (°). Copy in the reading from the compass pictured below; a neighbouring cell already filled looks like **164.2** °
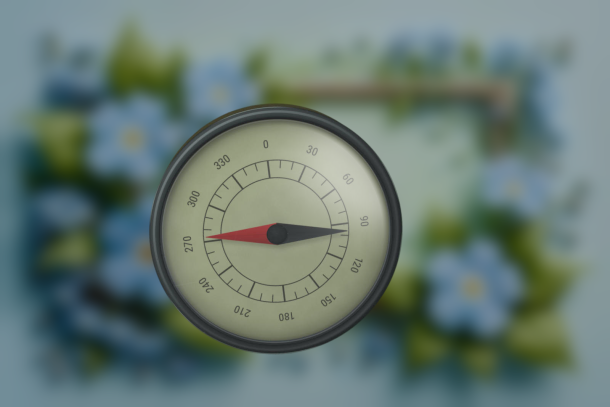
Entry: **275** °
